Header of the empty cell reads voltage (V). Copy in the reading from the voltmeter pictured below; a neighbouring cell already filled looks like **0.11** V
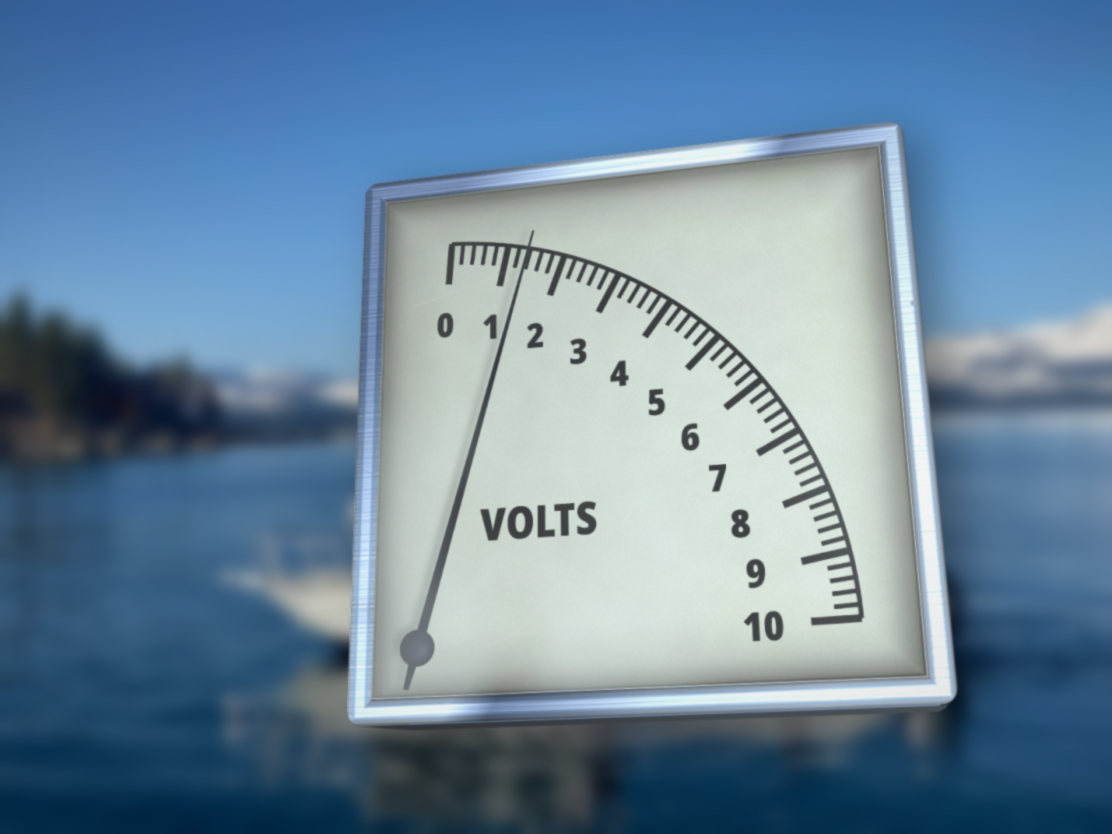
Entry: **1.4** V
